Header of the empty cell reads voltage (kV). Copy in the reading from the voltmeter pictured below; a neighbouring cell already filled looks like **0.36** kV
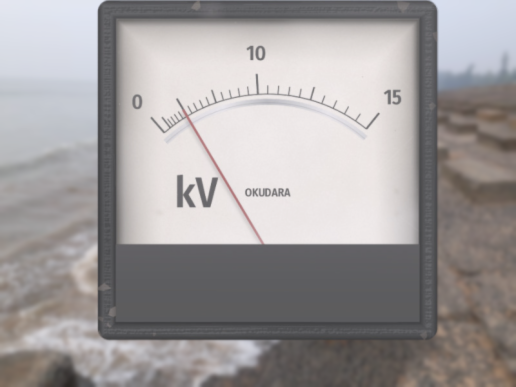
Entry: **5** kV
